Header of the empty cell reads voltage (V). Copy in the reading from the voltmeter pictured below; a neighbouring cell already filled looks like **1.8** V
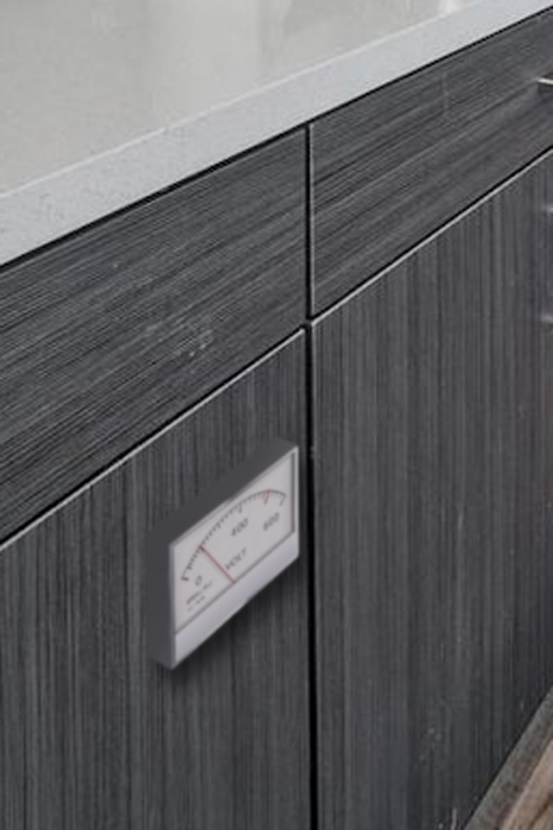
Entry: **200** V
